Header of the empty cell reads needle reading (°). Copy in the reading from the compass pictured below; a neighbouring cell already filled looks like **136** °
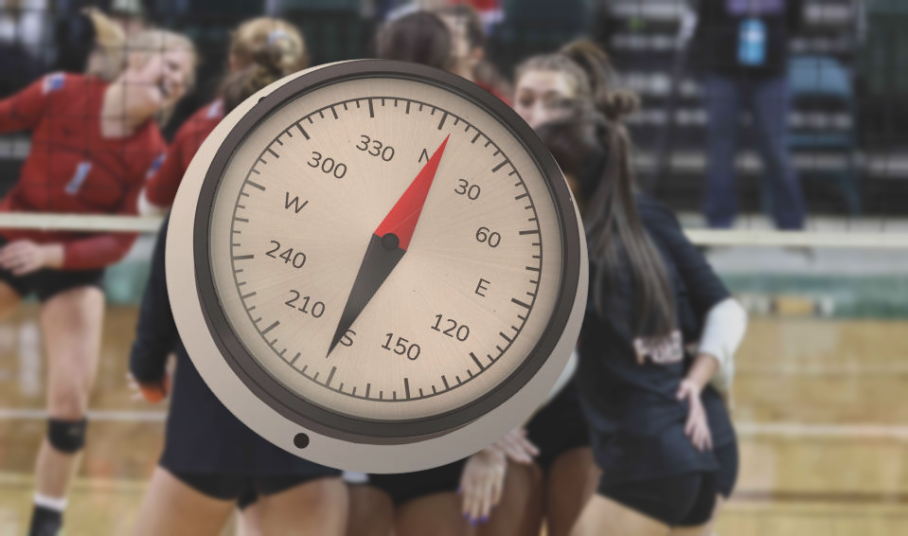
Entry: **5** °
